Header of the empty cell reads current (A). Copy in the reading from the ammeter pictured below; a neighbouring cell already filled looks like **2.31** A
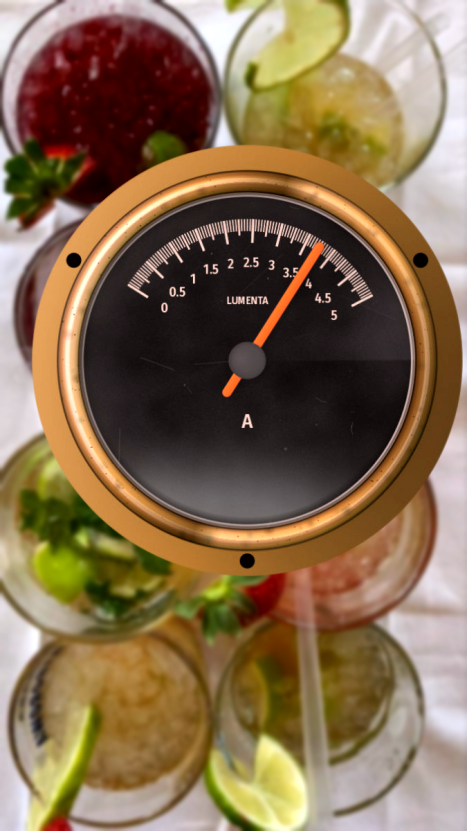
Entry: **3.75** A
